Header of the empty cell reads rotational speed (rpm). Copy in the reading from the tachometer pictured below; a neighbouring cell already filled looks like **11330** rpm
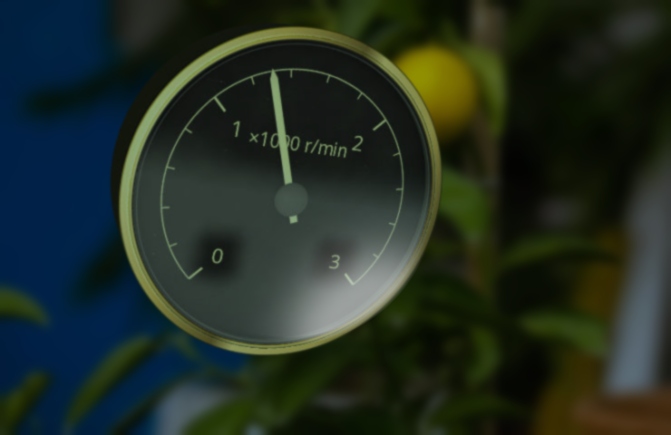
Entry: **1300** rpm
